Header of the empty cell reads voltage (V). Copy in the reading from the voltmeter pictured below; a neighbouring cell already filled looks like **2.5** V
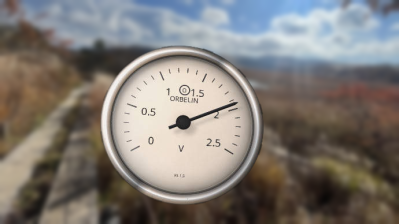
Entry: **1.95** V
